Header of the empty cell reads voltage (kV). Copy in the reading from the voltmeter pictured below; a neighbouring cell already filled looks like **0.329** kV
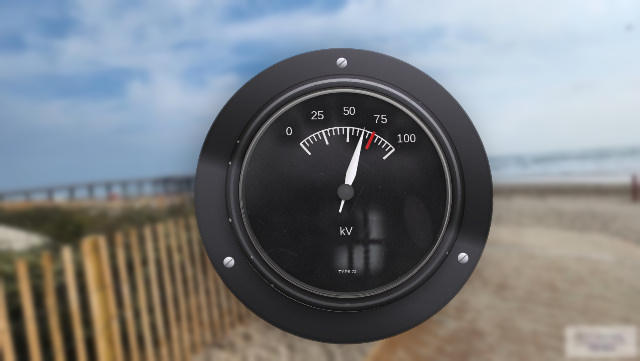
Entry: **65** kV
